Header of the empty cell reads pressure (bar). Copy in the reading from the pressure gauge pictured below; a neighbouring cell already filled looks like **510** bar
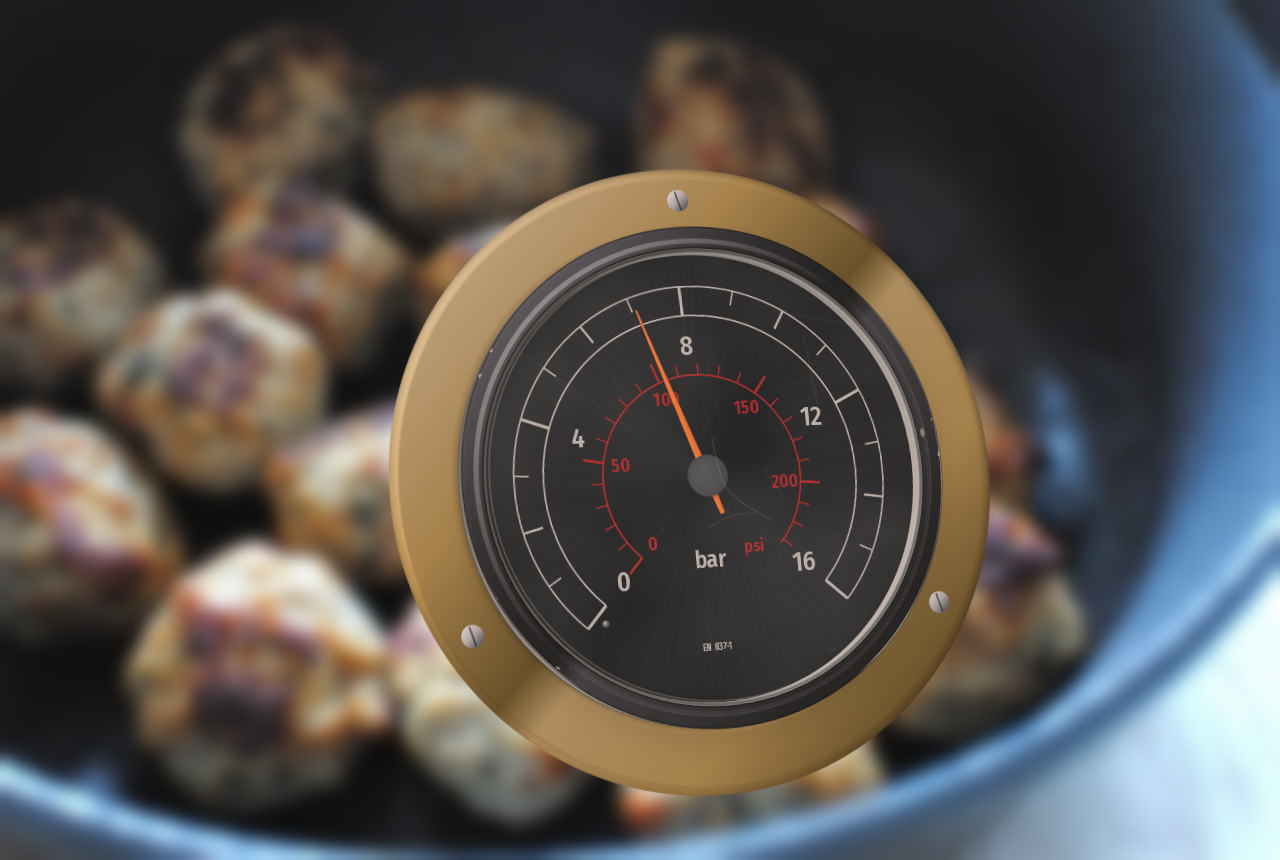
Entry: **7** bar
